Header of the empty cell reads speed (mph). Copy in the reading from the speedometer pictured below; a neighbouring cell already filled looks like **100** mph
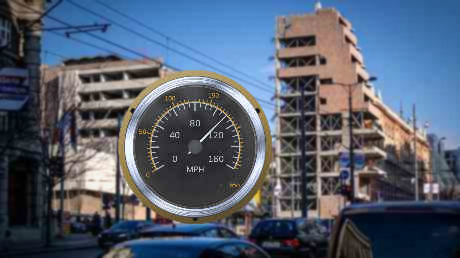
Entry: **110** mph
